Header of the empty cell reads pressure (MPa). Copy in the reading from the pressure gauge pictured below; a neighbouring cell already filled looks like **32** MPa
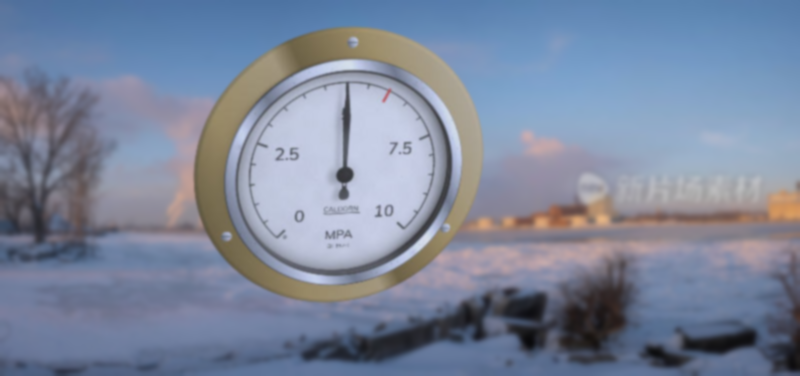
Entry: **5** MPa
